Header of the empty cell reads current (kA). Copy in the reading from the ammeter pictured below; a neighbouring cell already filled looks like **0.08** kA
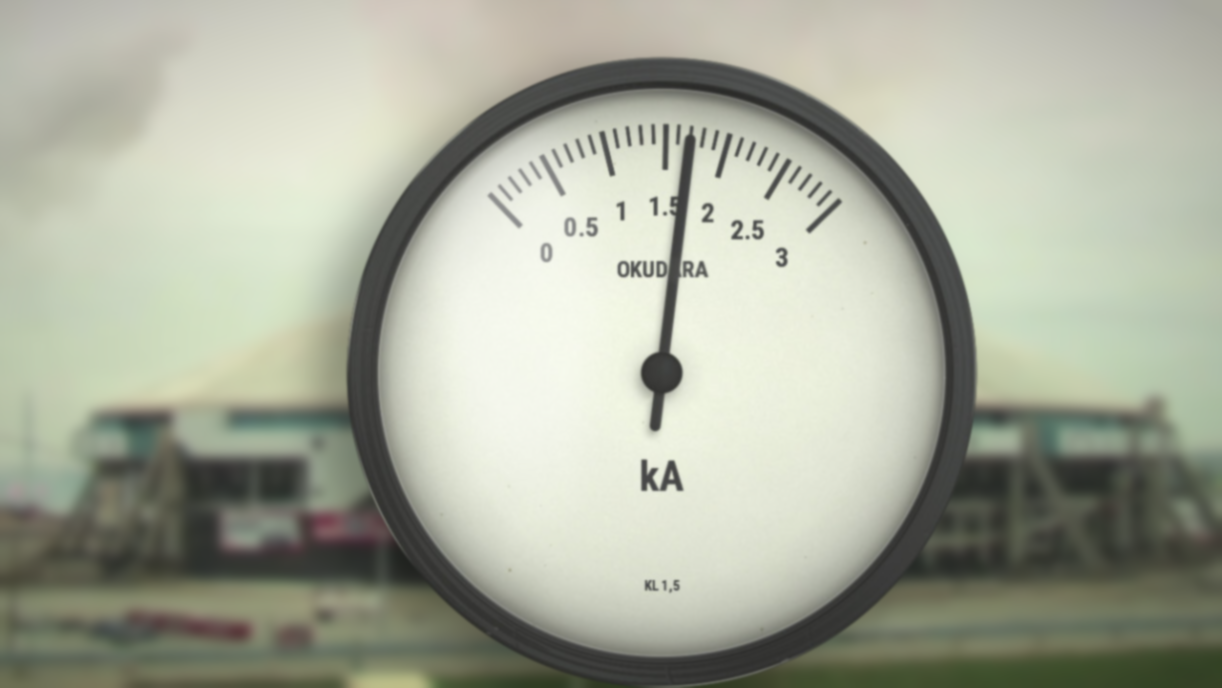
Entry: **1.7** kA
